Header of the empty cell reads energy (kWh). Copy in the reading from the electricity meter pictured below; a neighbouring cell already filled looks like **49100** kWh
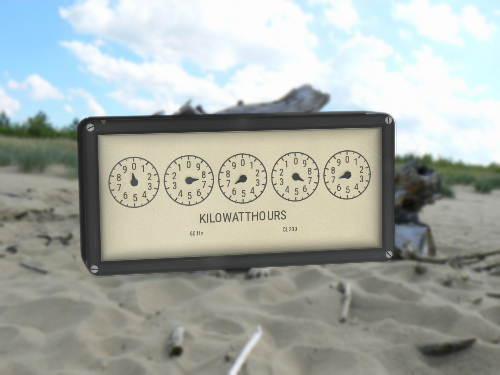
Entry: **97667** kWh
